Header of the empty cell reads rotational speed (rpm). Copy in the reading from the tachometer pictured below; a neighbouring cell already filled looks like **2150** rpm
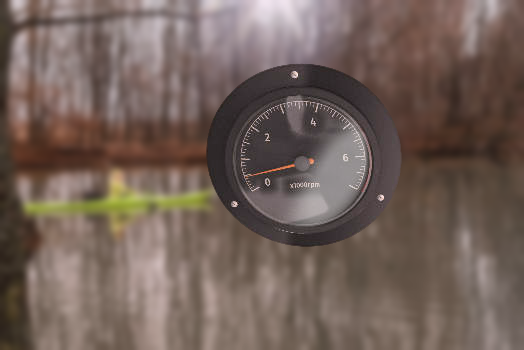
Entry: **500** rpm
